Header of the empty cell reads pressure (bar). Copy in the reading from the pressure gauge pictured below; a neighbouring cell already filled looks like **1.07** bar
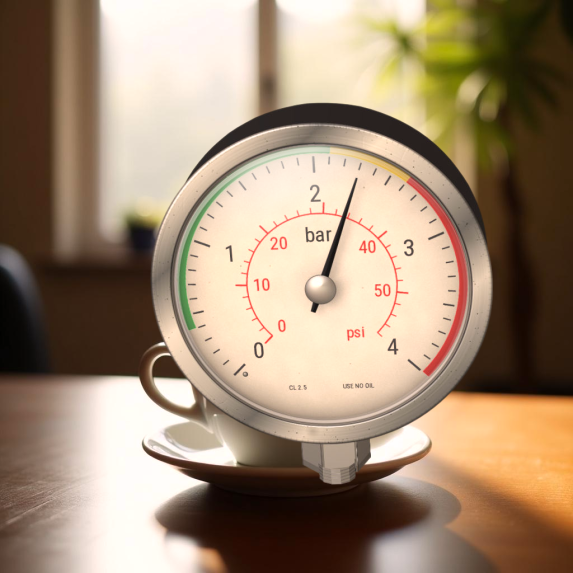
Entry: **2.3** bar
